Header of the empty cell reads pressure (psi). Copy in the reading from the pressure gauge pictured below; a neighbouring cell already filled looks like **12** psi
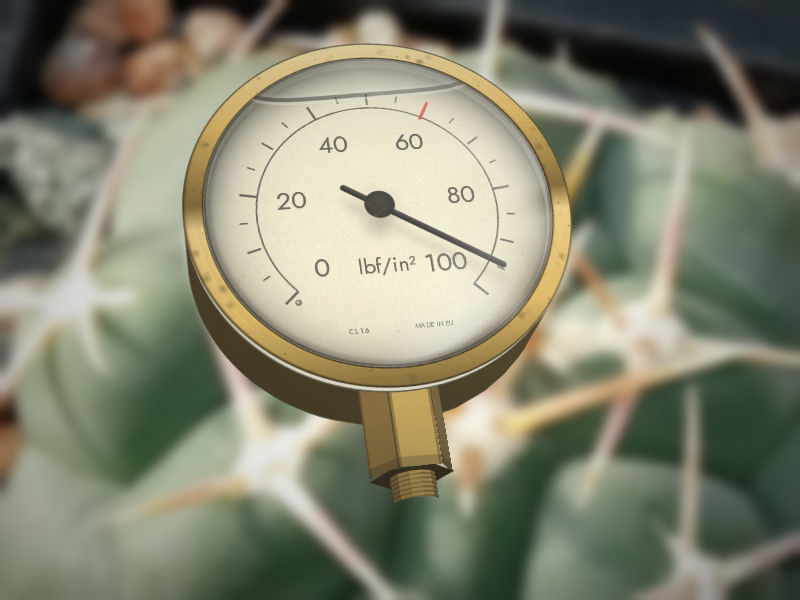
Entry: **95** psi
